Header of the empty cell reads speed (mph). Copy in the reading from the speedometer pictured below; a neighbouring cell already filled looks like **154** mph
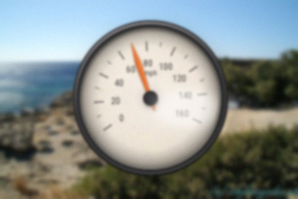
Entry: **70** mph
